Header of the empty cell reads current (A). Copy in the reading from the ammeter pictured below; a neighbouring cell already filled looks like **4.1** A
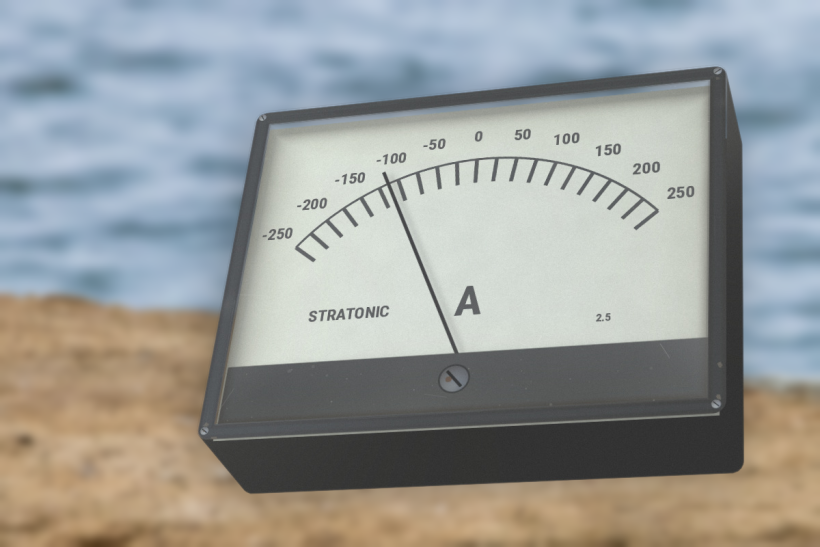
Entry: **-112.5** A
